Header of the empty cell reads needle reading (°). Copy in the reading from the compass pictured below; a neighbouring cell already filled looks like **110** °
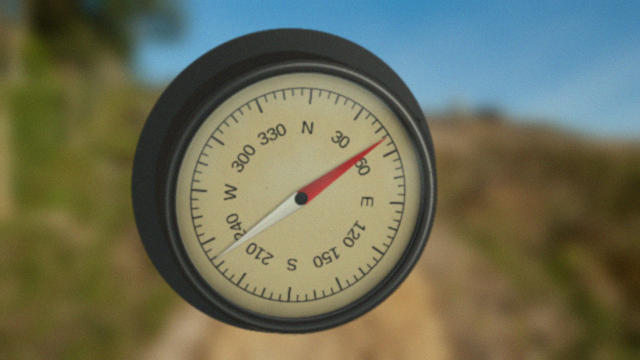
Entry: **50** °
